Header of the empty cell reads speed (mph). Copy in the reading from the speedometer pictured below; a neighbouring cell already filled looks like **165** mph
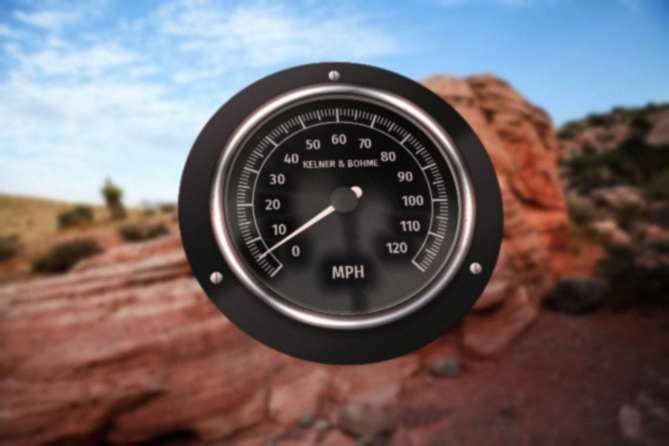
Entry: **5** mph
